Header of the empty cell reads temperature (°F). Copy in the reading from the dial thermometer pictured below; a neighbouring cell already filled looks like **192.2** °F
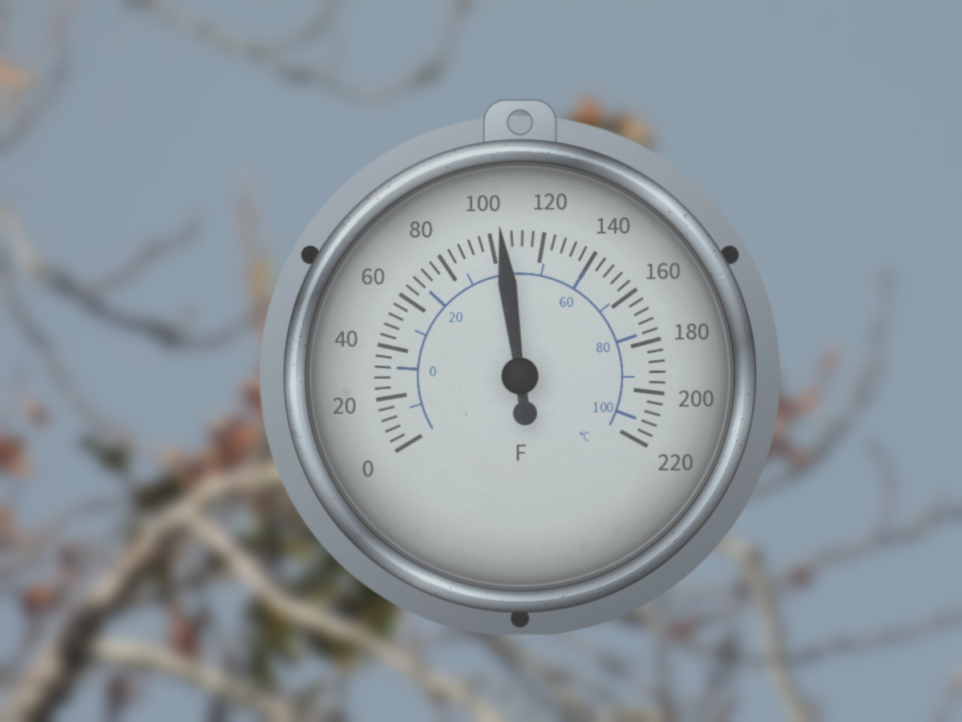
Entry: **104** °F
